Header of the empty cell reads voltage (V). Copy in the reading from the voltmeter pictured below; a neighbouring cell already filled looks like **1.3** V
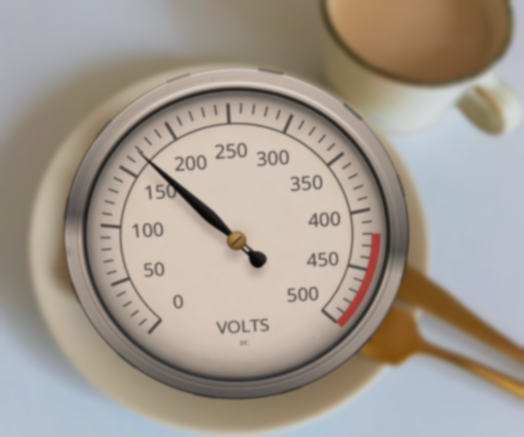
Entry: **170** V
